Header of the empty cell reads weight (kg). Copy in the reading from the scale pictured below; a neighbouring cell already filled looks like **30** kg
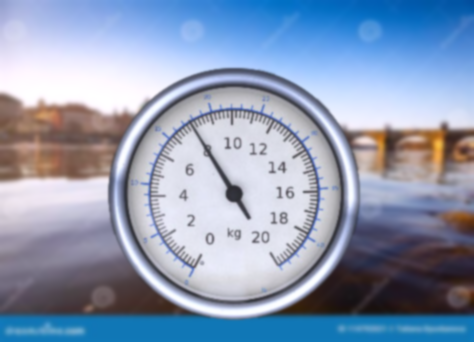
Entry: **8** kg
